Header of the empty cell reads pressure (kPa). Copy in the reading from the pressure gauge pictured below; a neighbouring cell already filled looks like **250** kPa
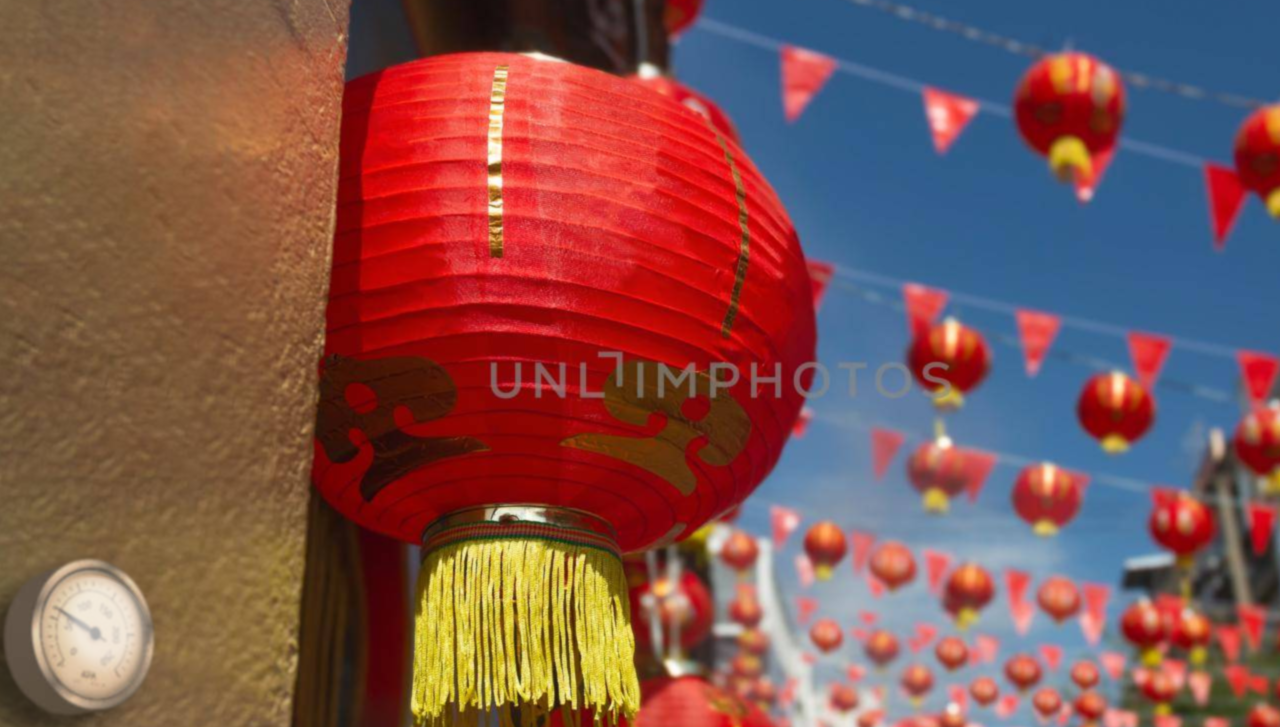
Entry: **60** kPa
